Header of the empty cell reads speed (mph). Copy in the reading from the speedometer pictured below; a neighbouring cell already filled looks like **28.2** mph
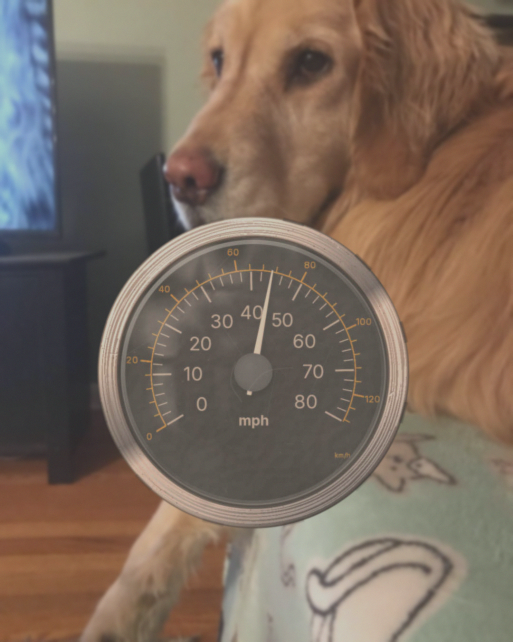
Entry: **44** mph
